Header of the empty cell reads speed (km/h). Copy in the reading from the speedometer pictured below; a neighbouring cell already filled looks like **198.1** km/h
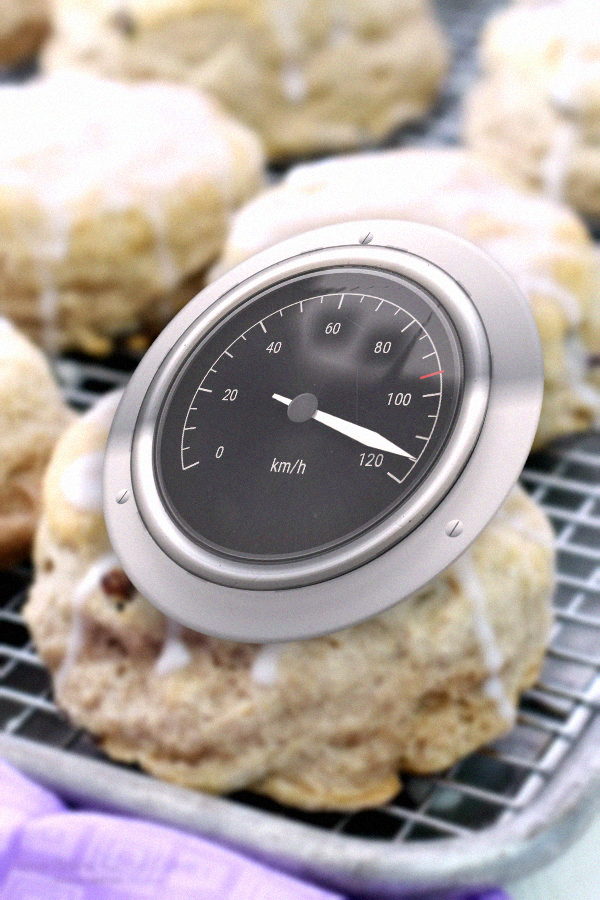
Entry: **115** km/h
